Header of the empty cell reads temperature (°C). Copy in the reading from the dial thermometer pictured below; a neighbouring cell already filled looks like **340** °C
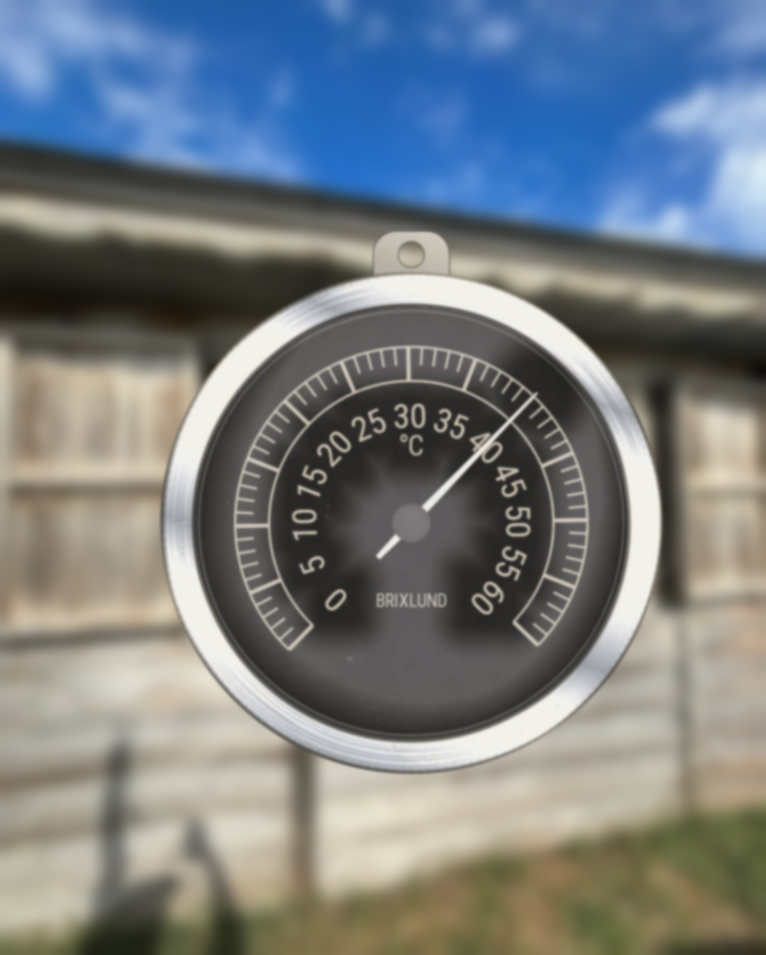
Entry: **40** °C
